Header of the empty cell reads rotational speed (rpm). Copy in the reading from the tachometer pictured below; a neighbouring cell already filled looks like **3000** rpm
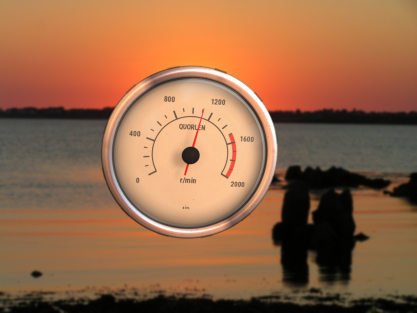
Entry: **1100** rpm
